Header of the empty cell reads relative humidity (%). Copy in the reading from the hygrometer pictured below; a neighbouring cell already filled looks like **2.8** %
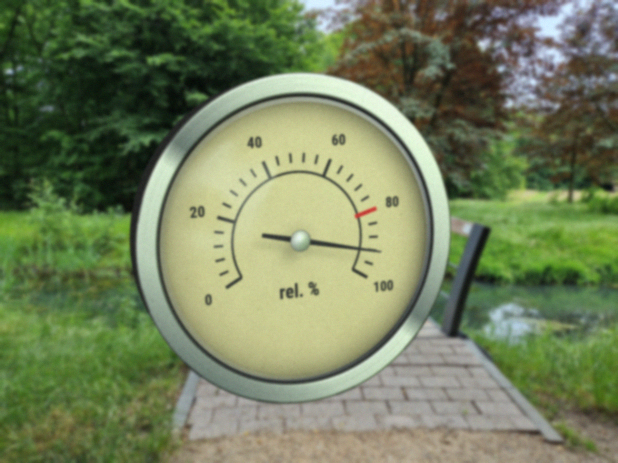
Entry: **92** %
